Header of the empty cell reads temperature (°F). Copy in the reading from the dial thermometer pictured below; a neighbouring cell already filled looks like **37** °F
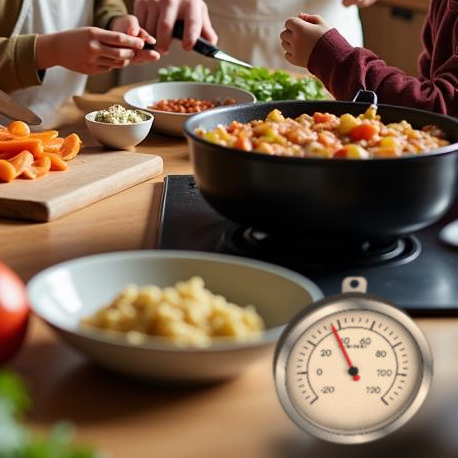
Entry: **36** °F
